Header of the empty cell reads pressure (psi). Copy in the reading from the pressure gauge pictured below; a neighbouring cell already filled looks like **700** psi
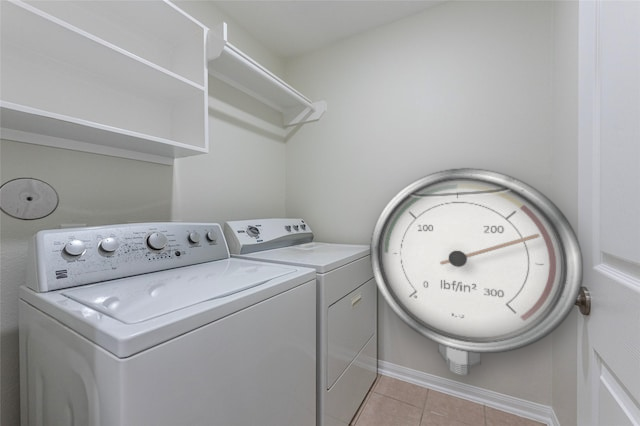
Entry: **225** psi
